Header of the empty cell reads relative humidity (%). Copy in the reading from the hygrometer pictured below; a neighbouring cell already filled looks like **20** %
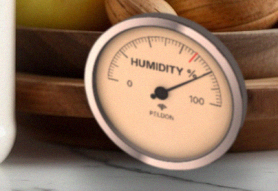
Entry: **80** %
